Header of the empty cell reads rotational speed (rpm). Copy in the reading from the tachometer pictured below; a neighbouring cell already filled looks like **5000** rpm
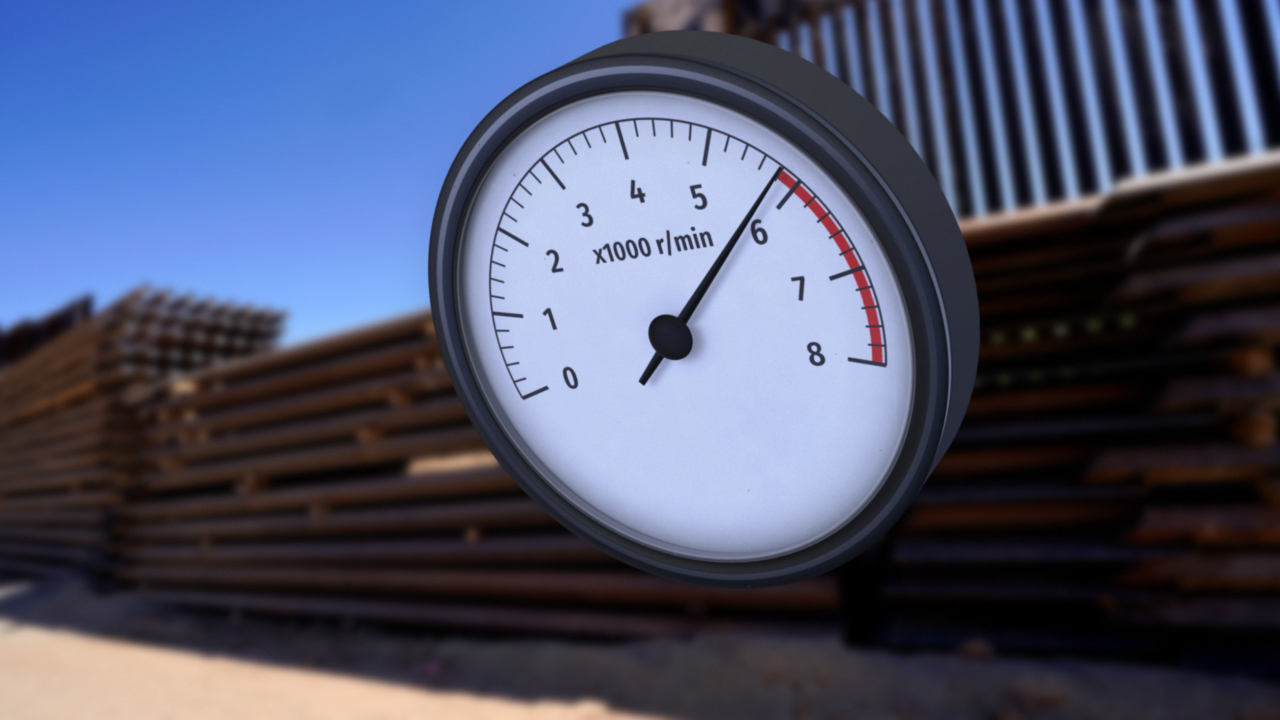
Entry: **5800** rpm
